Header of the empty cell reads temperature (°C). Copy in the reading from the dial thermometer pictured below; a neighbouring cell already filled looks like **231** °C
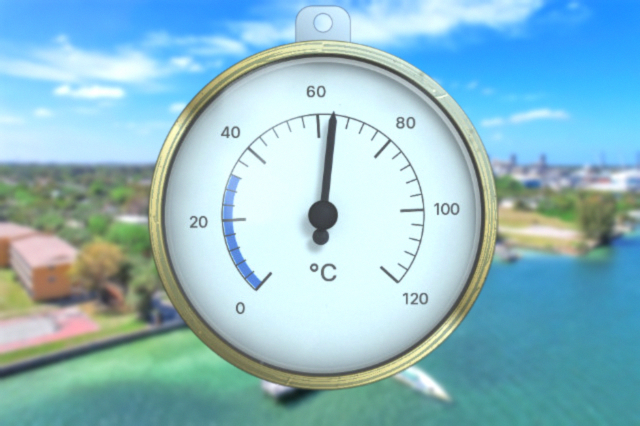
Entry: **64** °C
